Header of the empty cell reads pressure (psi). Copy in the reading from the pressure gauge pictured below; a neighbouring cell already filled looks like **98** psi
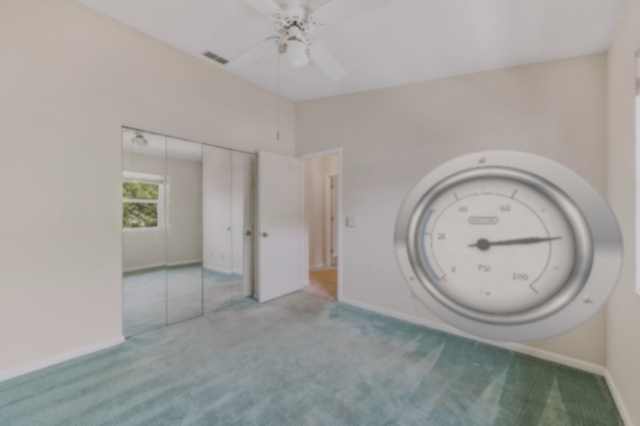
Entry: **80** psi
